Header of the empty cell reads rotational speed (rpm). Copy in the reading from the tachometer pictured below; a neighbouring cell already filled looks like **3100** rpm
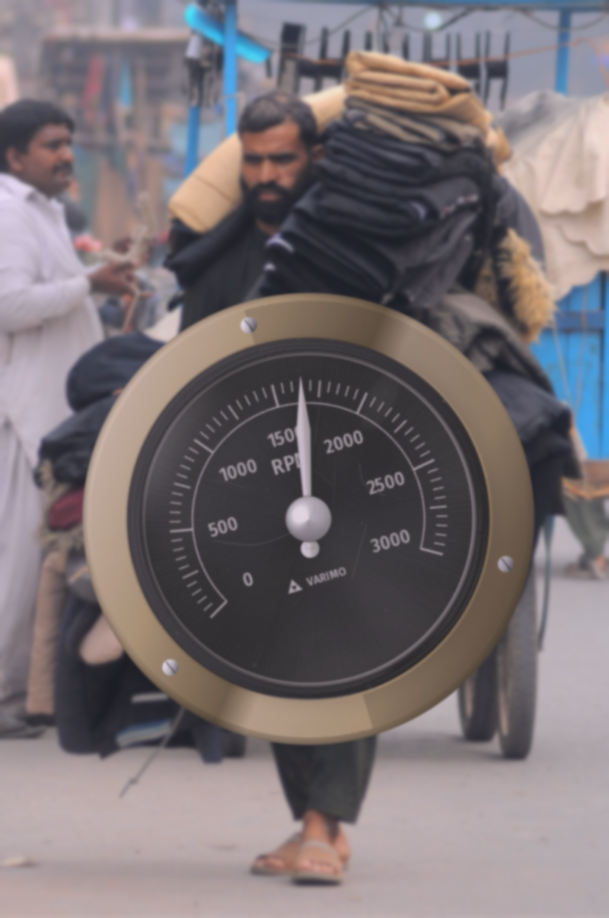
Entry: **1650** rpm
